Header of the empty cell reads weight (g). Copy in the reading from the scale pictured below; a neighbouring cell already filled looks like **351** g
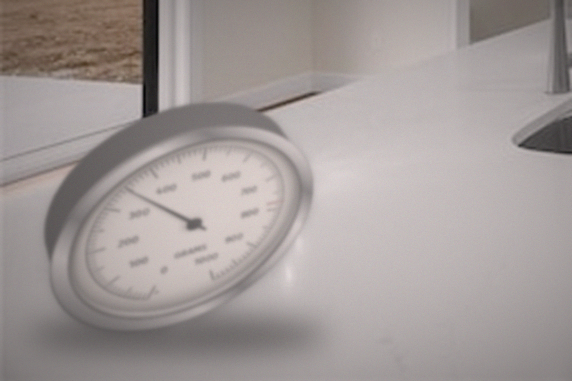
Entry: **350** g
